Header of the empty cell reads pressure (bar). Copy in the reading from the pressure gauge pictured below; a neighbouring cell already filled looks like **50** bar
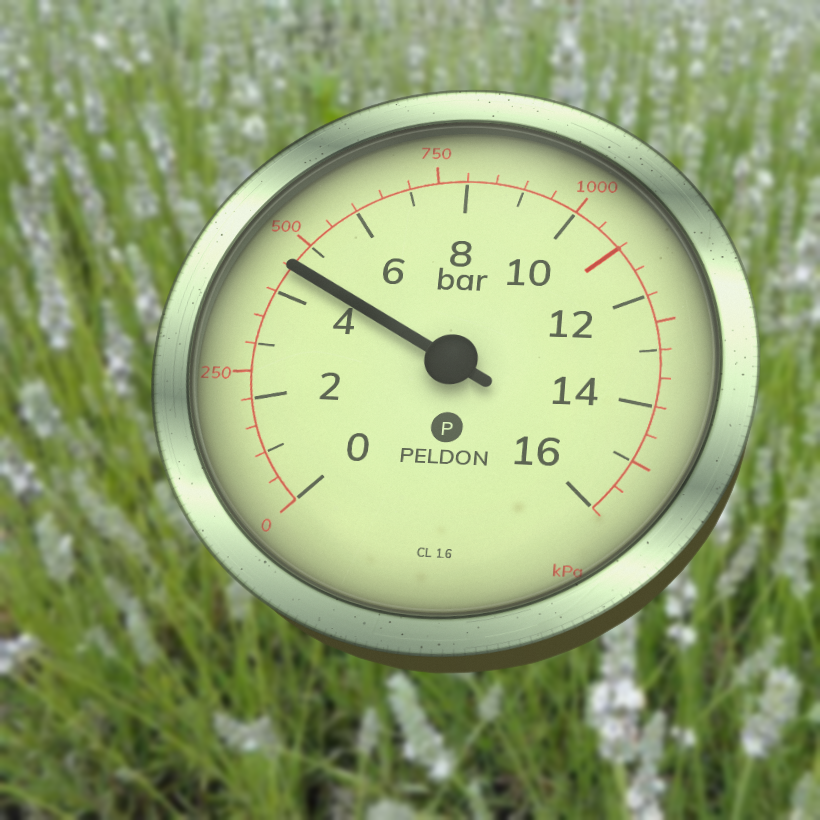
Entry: **4.5** bar
